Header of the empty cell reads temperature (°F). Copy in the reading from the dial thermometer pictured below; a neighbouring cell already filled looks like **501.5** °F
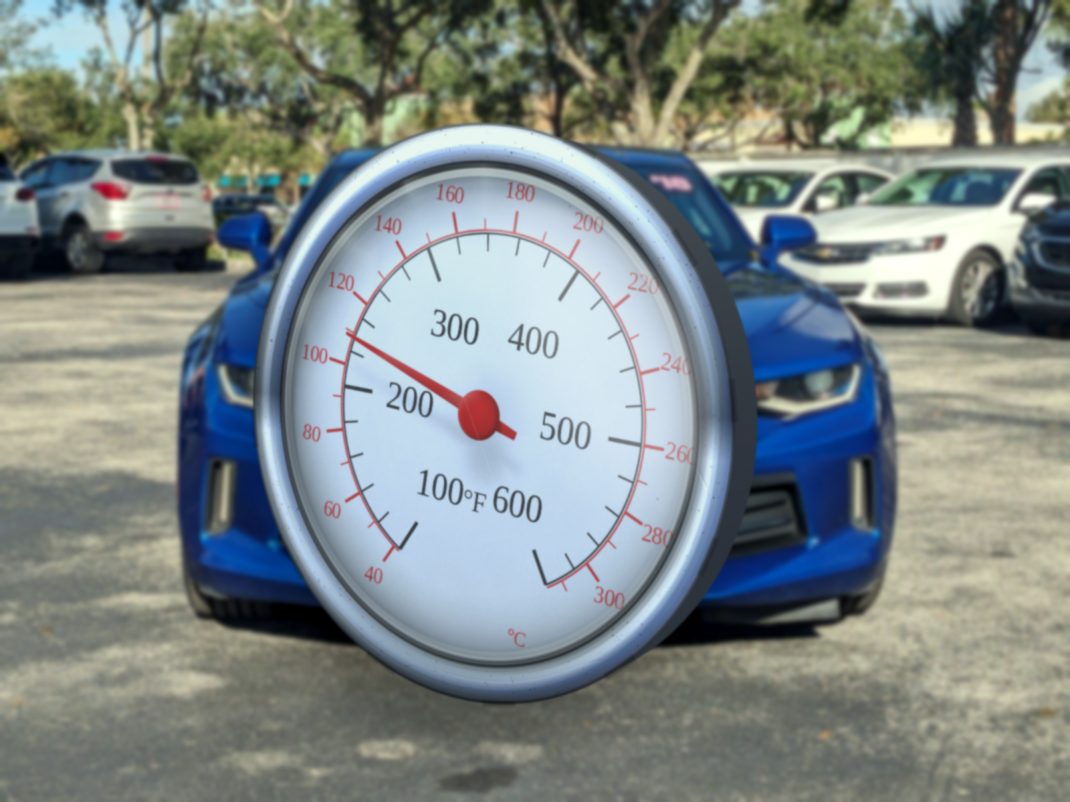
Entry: **230** °F
